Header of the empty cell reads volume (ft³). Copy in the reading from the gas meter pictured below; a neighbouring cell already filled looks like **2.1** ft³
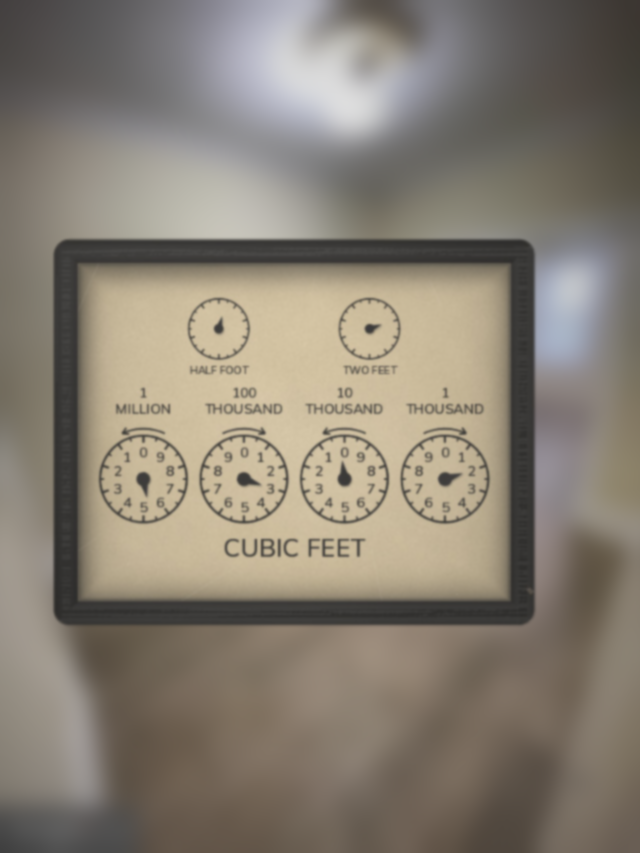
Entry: **530200** ft³
